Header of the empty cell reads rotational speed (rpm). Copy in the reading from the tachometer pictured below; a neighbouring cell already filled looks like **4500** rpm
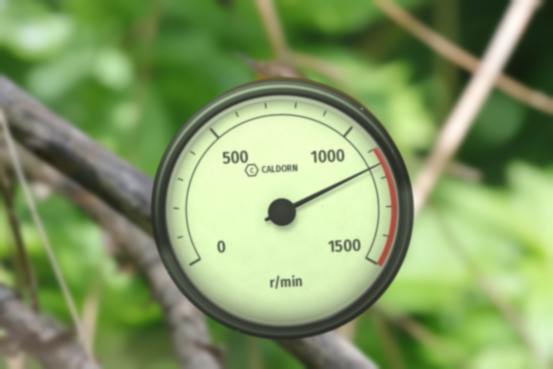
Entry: **1150** rpm
